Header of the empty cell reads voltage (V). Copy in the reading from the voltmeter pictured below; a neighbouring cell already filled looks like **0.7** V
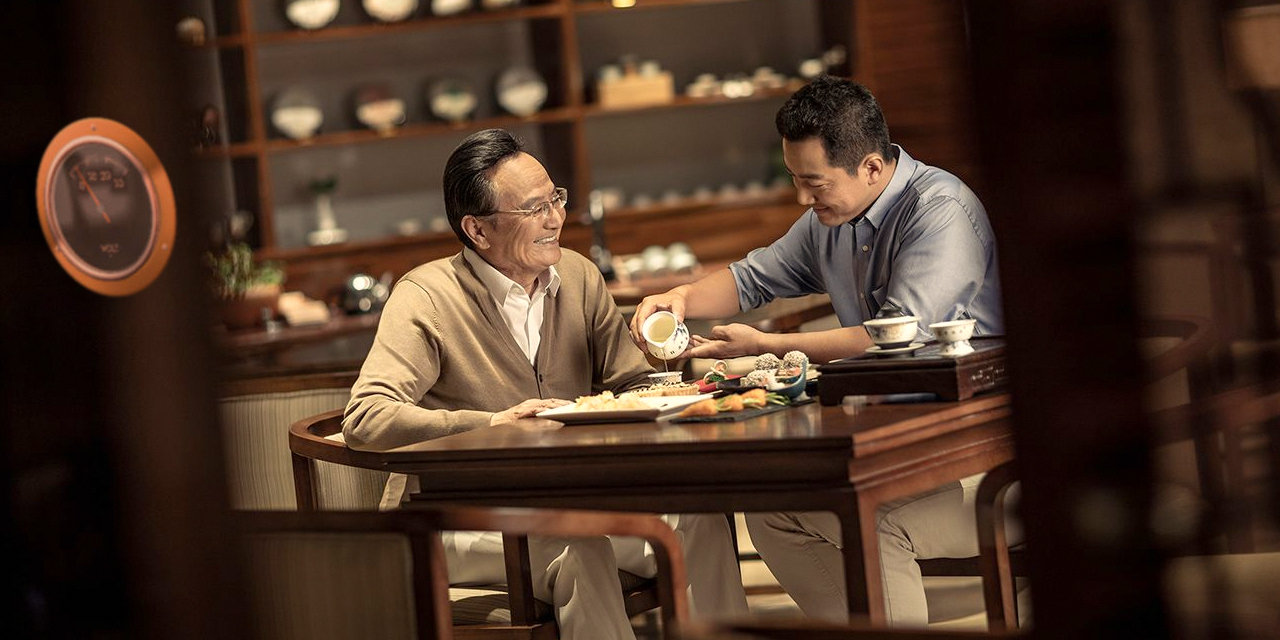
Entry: **5** V
